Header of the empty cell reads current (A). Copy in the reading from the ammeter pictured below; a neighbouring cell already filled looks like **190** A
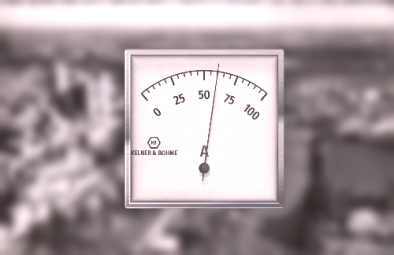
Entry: **60** A
